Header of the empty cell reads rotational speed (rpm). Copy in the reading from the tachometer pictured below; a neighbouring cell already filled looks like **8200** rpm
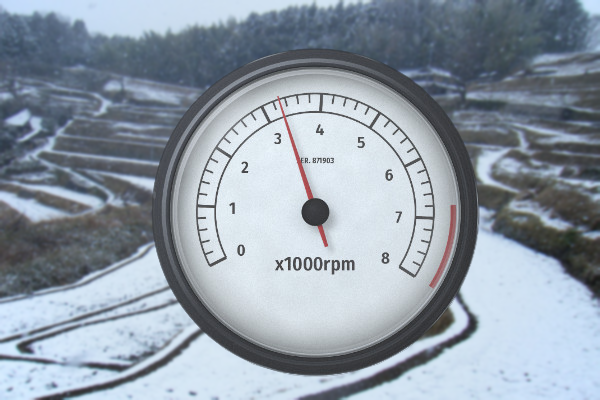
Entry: **3300** rpm
